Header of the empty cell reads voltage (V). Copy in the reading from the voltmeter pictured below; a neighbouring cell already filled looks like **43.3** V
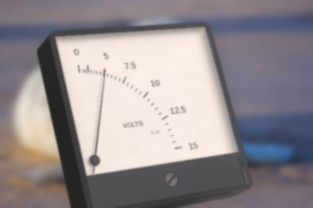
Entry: **5** V
